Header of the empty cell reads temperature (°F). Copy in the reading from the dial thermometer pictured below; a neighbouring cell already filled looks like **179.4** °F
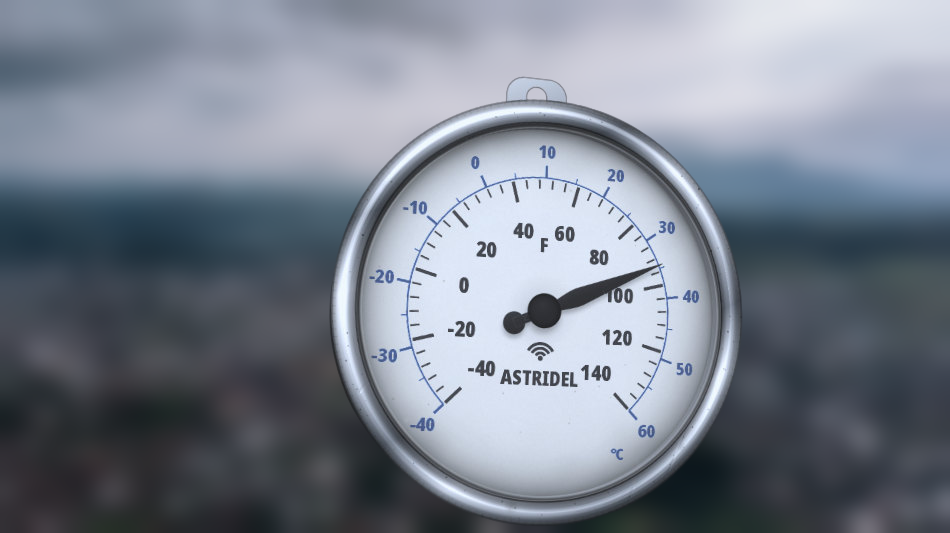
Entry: **94** °F
